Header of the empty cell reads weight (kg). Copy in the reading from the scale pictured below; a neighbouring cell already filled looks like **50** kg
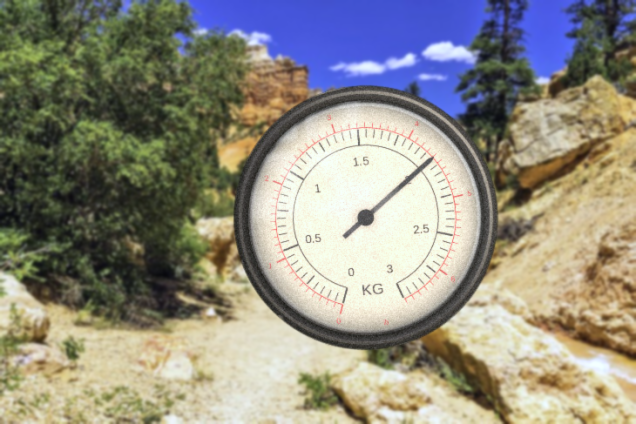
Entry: **2** kg
